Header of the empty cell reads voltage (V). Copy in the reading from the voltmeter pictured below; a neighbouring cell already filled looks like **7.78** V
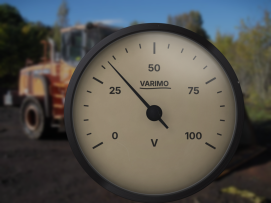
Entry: **32.5** V
